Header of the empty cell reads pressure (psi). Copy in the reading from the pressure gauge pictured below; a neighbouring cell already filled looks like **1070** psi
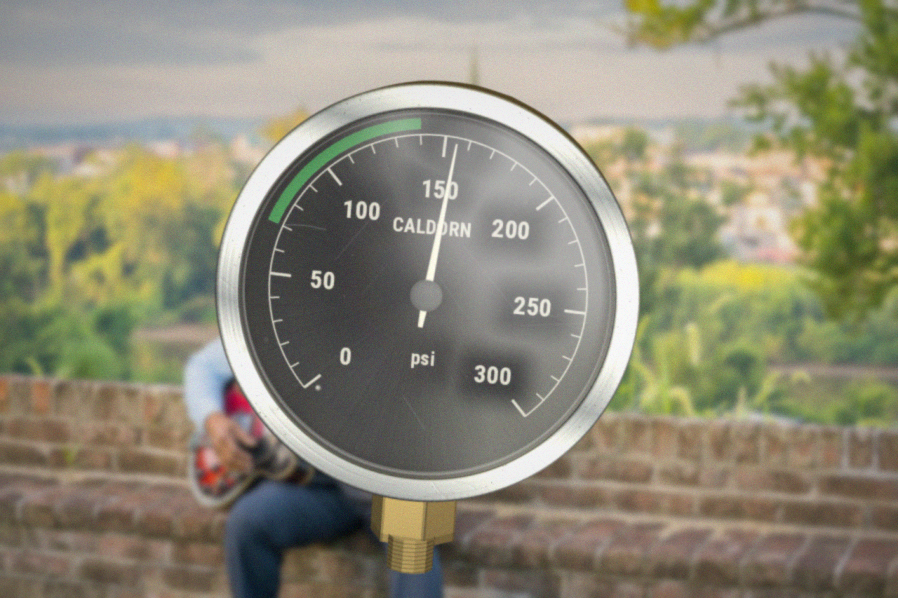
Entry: **155** psi
